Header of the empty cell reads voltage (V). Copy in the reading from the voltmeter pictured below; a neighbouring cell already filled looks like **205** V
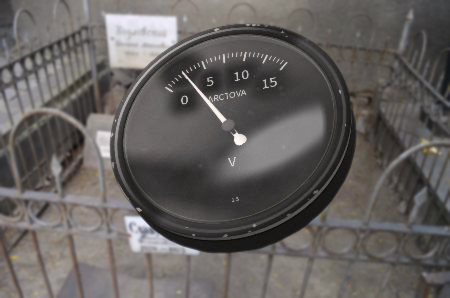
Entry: **2.5** V
